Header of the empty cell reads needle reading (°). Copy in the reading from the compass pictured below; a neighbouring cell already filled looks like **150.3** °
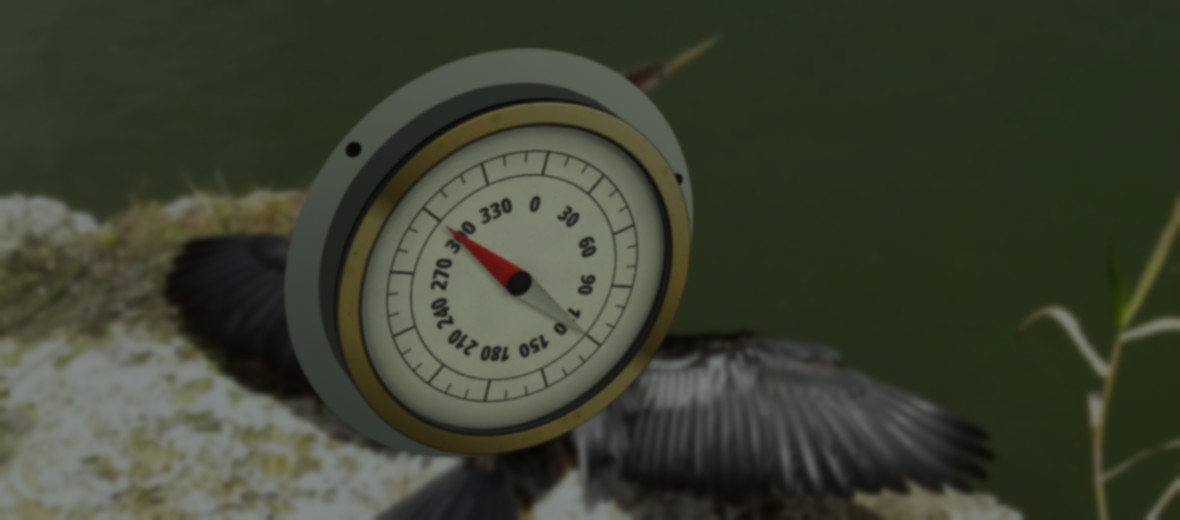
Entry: **300** °
